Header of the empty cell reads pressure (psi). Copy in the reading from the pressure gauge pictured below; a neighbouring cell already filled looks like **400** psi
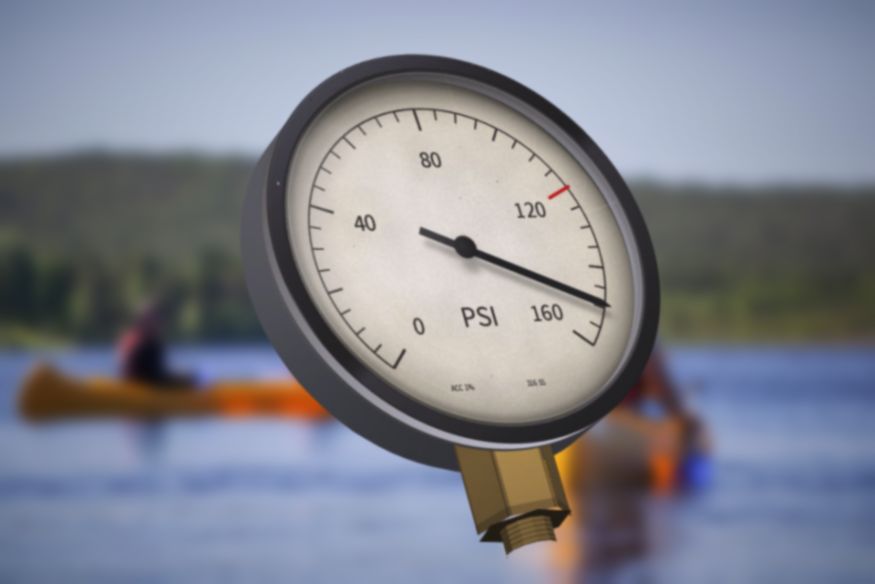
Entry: **150** psi
